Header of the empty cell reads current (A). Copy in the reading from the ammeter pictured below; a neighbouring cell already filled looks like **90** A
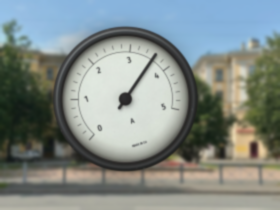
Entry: **3.6** A
